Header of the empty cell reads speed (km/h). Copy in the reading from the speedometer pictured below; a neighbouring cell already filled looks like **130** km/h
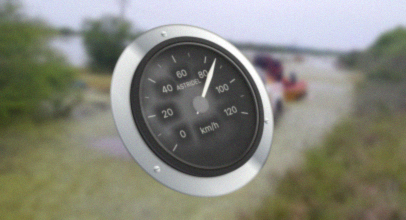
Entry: **85** km/h
